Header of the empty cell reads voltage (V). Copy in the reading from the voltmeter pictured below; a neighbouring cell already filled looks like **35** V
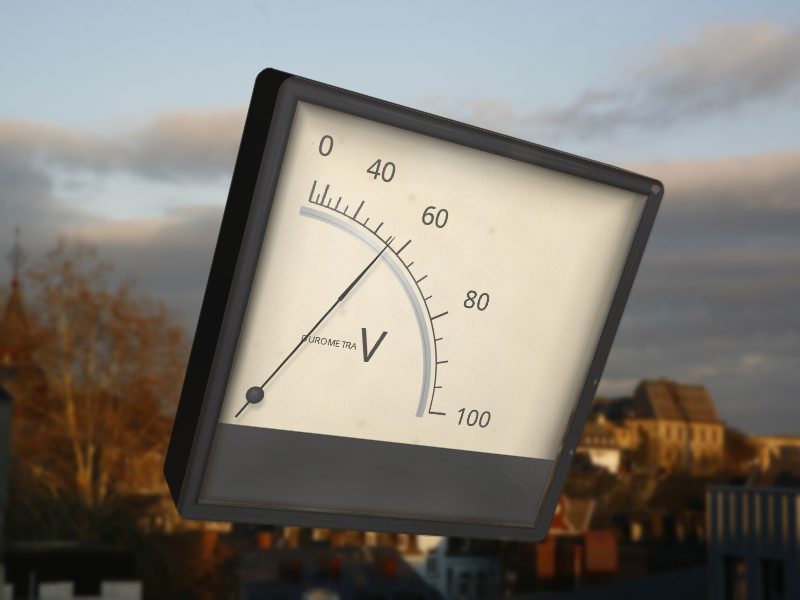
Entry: **55** V
